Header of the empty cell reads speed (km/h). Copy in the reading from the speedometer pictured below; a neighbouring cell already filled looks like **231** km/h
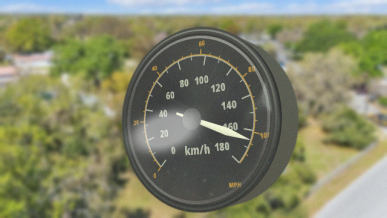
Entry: **165** km/h
